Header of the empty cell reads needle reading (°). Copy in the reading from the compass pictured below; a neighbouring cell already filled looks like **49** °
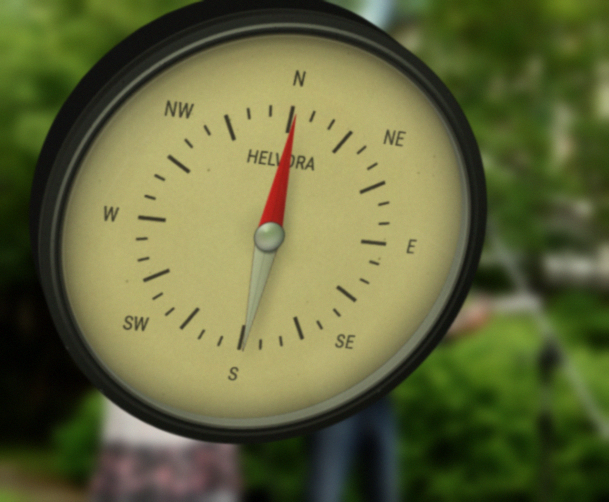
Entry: **0** °
